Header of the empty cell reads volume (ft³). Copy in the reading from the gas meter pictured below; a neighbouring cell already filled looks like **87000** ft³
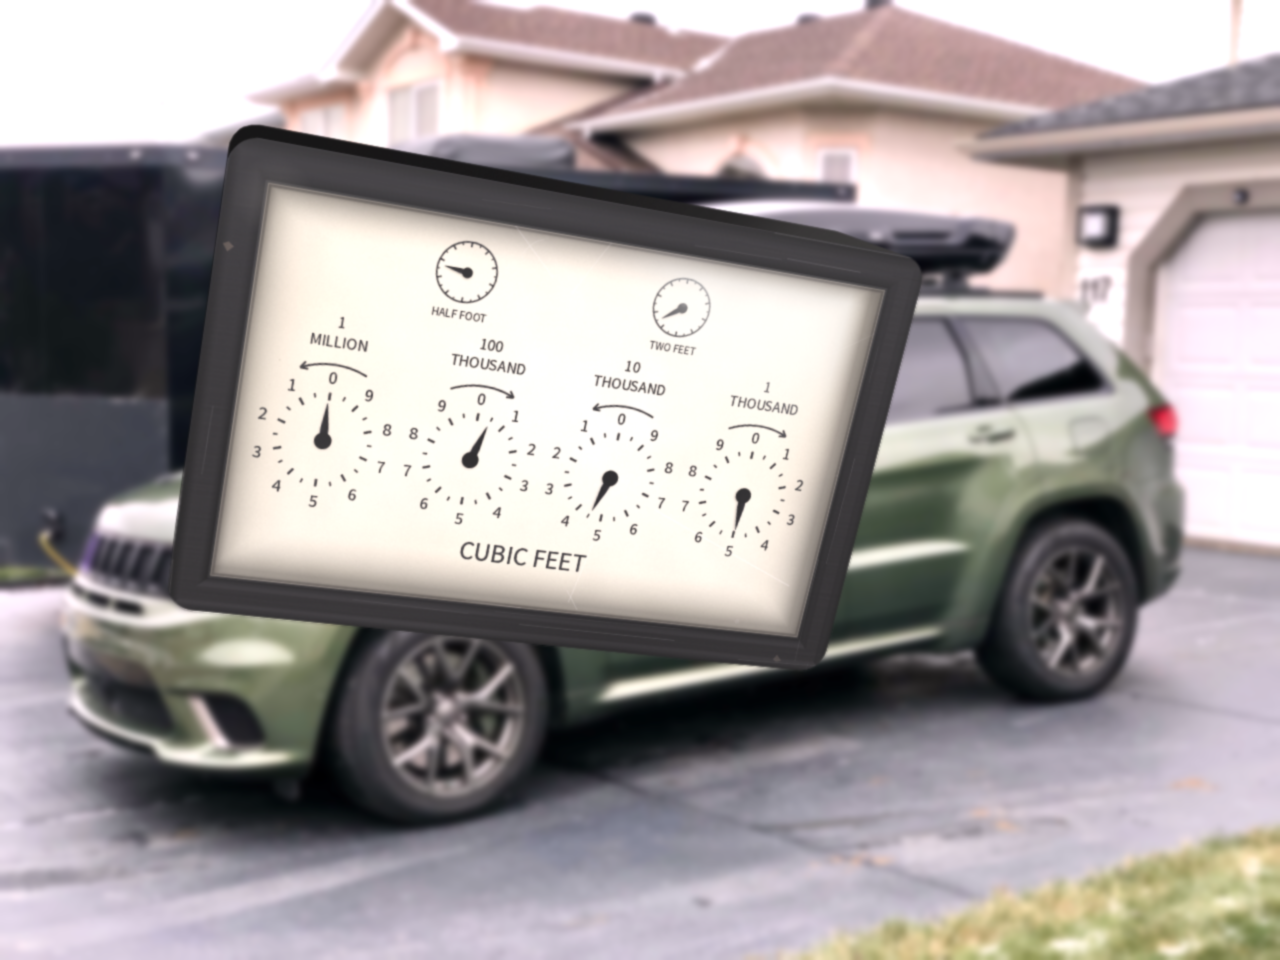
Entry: **4500** ft³
